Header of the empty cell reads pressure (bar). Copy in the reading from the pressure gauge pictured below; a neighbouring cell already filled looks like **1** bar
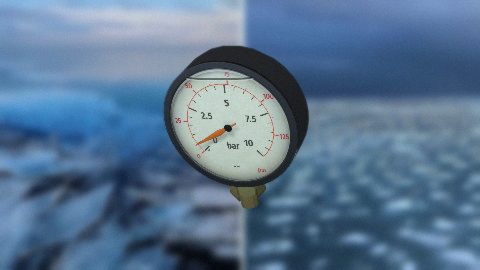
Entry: **0.5** bar
